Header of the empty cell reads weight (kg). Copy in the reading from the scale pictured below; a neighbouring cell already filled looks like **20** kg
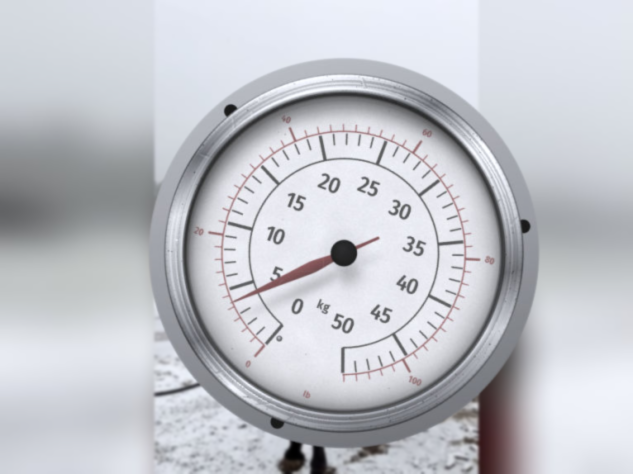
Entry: **4** kg
